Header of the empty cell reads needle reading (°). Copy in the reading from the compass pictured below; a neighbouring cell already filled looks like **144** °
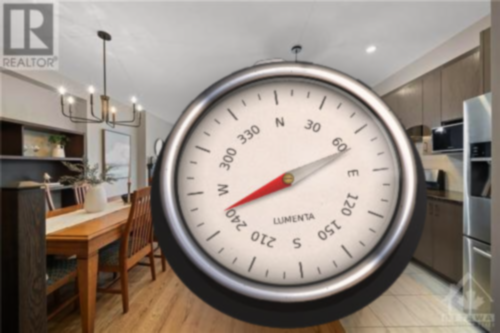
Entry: **250** °
